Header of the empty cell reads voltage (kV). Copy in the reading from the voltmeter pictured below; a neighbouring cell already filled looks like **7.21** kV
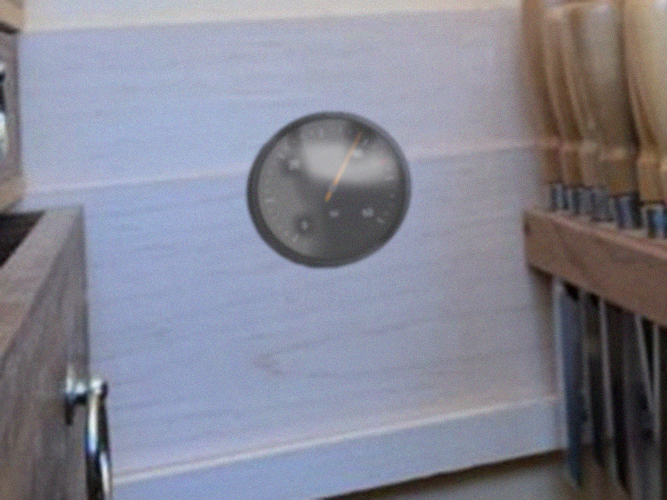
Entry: **38** kV
